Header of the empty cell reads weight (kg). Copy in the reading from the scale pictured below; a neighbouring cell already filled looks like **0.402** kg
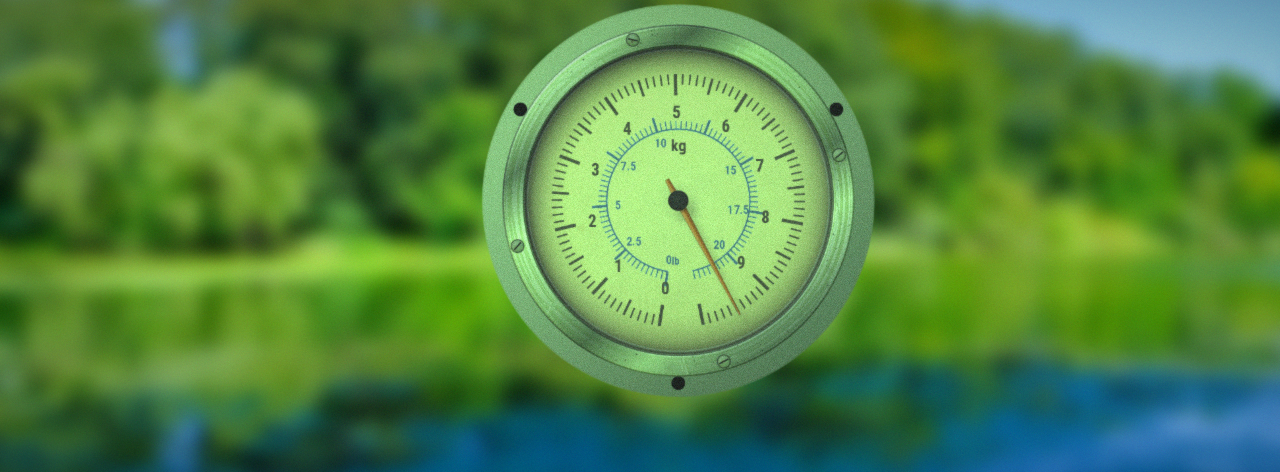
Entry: **9.5** kg
